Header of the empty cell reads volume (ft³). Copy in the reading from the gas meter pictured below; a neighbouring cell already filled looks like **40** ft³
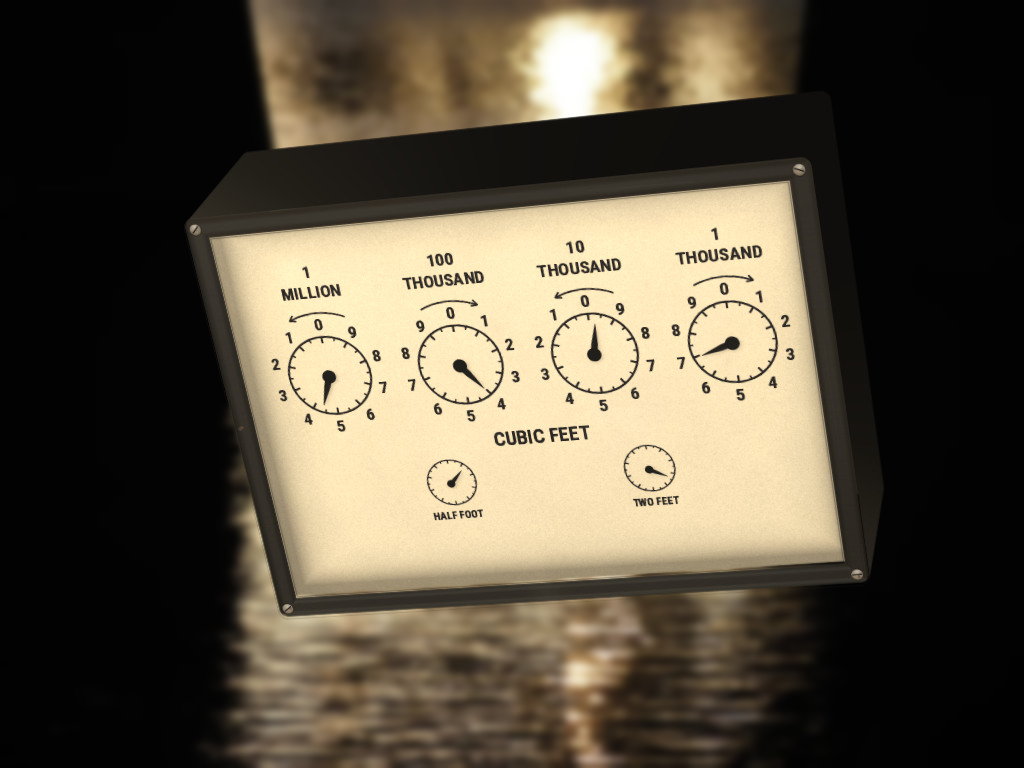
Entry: **439700** ft³
